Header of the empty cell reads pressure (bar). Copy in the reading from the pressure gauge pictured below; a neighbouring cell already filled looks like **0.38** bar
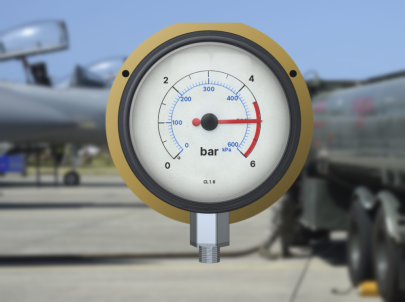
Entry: **5** bar
